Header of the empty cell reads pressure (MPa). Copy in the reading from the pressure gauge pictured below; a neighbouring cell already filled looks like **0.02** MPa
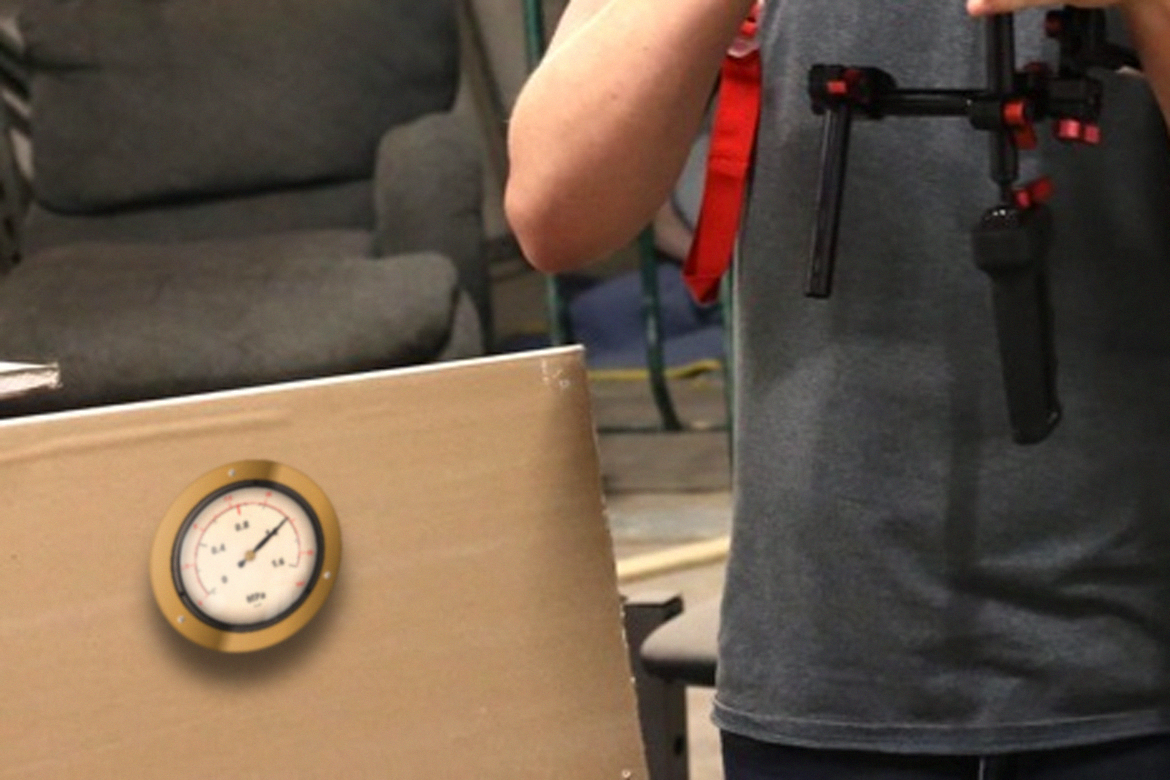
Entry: **1.2** MPa
